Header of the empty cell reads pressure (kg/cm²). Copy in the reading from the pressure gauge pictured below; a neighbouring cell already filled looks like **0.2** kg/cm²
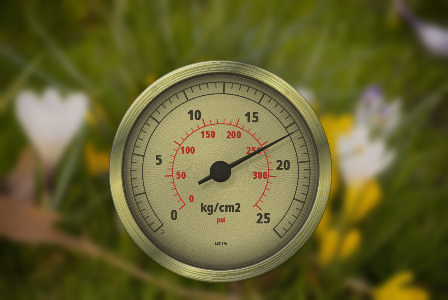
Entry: **18** kg/cm²
